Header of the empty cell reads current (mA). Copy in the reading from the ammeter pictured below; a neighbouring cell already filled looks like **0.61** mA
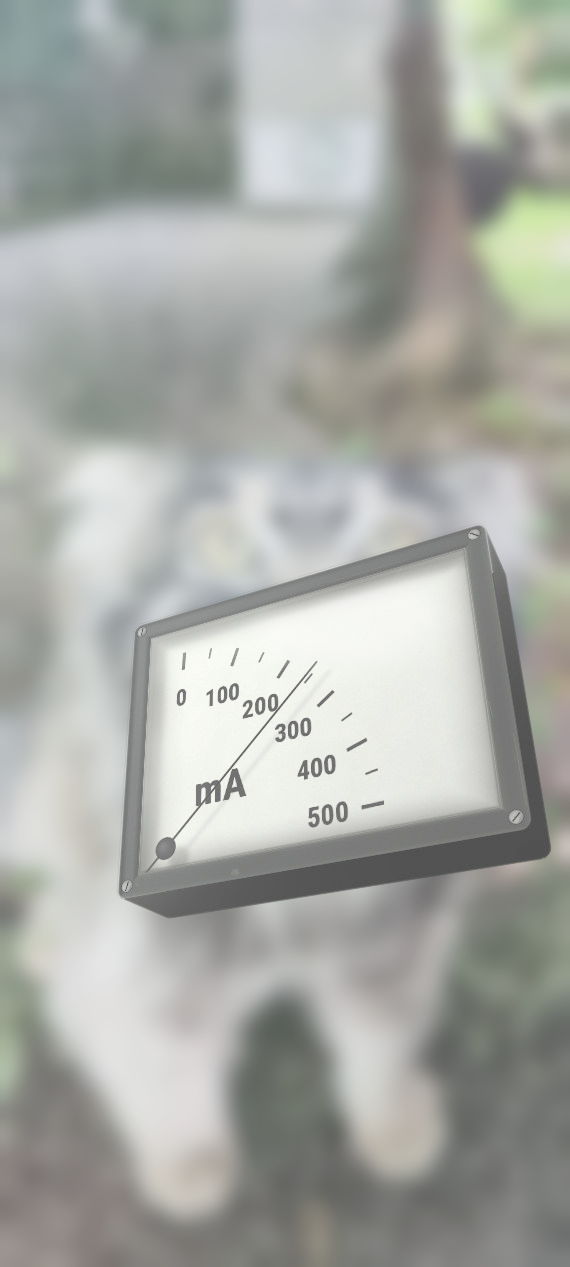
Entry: **250** mA
